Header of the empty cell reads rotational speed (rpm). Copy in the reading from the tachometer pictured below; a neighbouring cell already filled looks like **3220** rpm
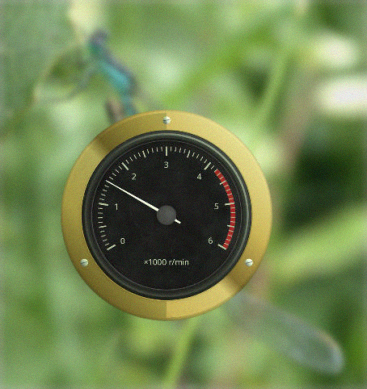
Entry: **1500** rpm
